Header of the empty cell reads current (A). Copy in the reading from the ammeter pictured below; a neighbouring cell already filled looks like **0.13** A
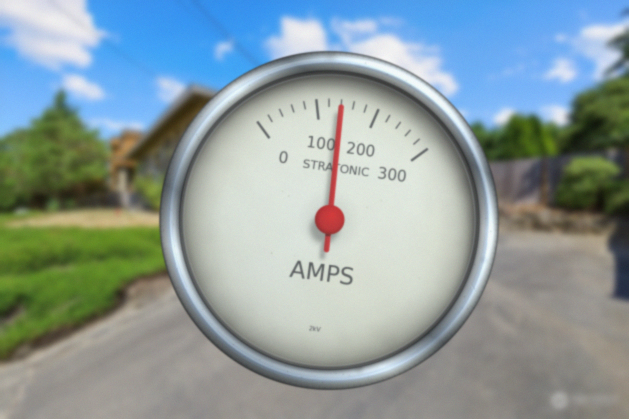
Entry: **140** A
